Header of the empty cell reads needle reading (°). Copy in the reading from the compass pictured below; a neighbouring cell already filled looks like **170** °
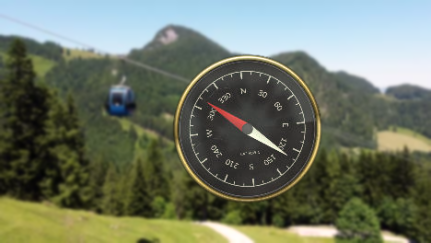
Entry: **310** °
